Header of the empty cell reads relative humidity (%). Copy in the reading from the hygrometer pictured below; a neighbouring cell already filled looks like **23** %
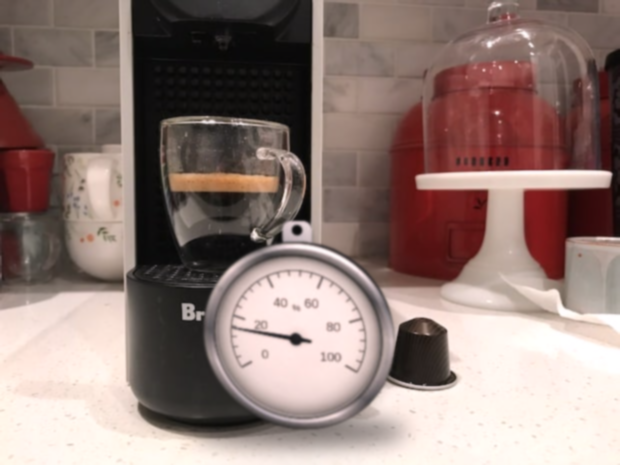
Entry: **16** %
